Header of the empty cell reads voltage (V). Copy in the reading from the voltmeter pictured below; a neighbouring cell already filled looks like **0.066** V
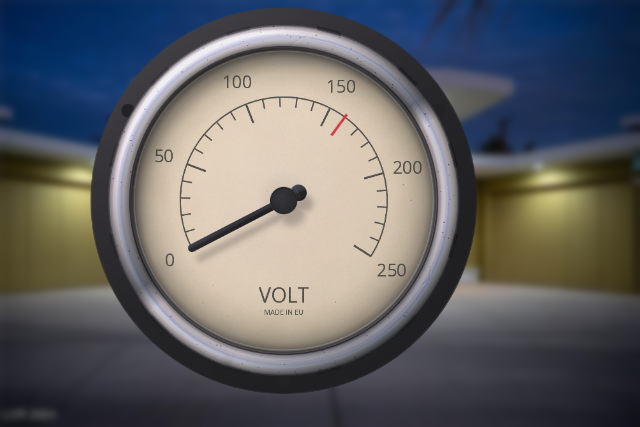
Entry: **0** V
